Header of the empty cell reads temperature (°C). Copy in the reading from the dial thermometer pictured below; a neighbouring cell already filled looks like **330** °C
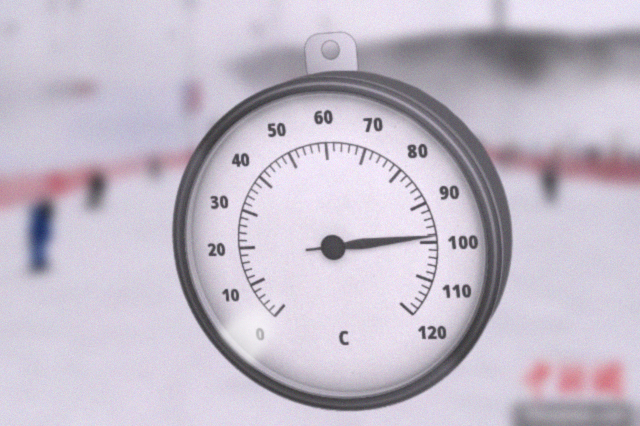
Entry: **98** °C
